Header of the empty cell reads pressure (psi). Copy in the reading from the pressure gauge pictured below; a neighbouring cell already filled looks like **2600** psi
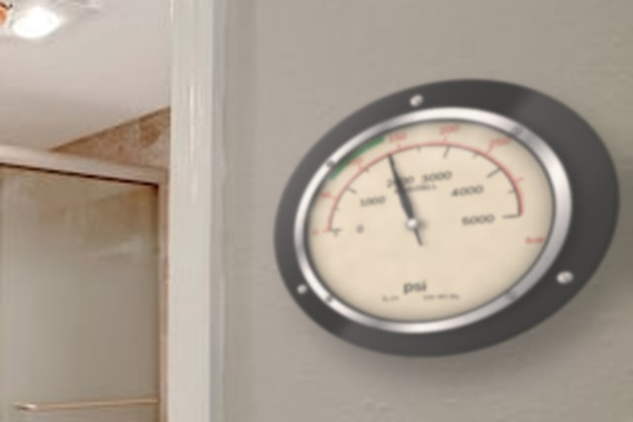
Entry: **2000** psi
